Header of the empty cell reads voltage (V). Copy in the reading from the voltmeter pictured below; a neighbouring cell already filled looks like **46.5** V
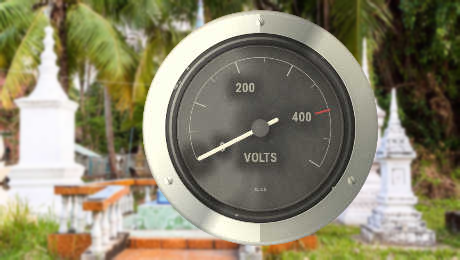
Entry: **0** V
